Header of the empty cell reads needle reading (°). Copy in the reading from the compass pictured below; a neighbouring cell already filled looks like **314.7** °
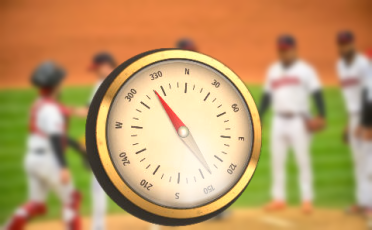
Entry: **320** °
